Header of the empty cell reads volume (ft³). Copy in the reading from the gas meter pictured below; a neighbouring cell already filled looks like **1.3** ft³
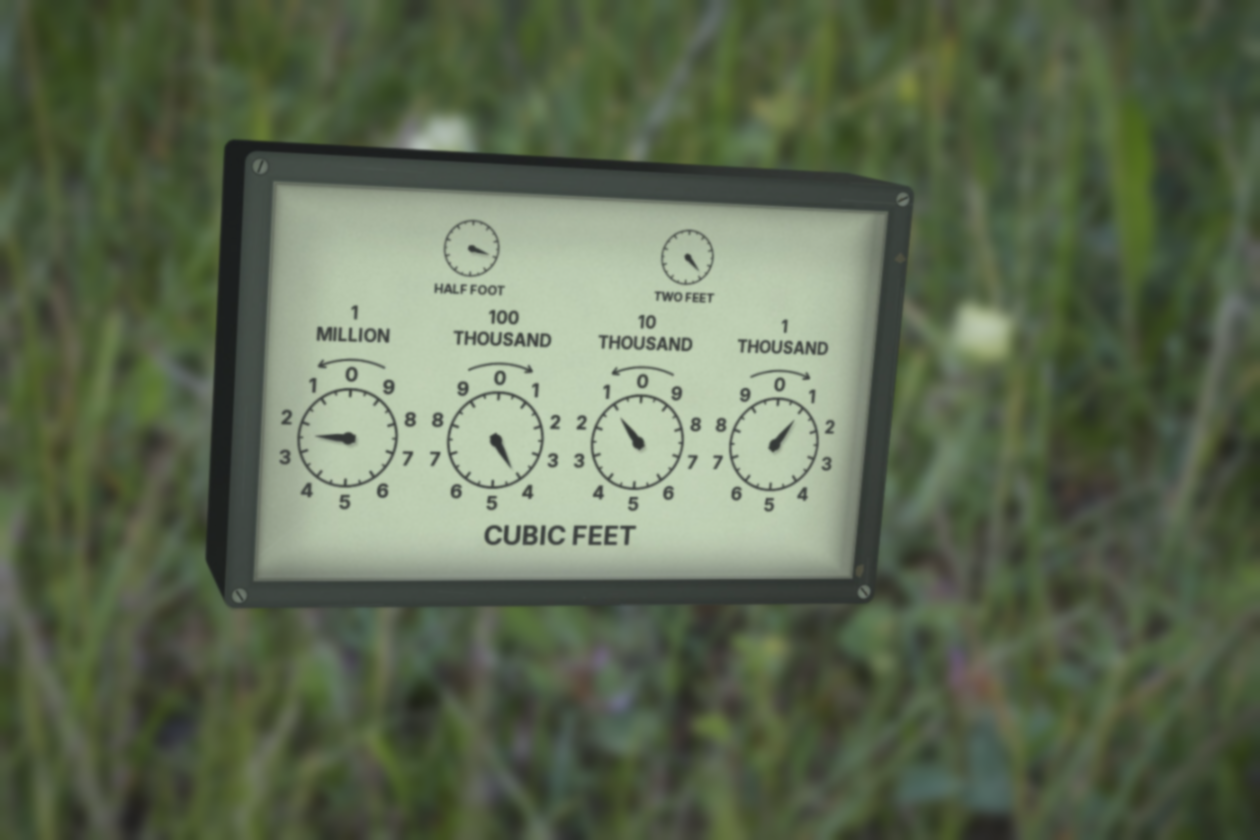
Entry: **241100** ft³
